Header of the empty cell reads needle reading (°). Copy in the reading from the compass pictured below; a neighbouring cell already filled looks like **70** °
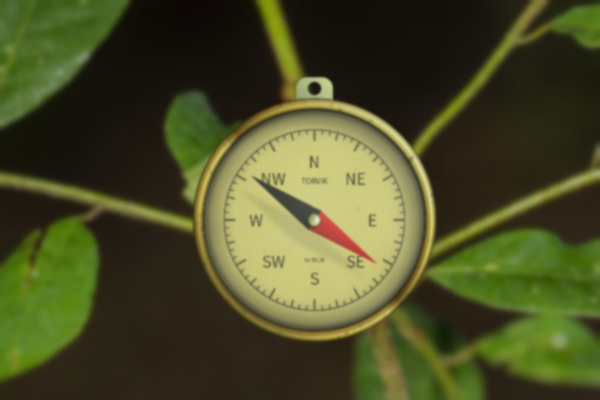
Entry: **125** °
